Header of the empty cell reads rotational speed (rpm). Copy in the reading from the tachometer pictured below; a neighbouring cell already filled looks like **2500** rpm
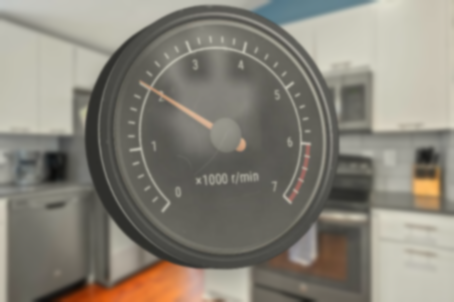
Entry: **2000** rpm
